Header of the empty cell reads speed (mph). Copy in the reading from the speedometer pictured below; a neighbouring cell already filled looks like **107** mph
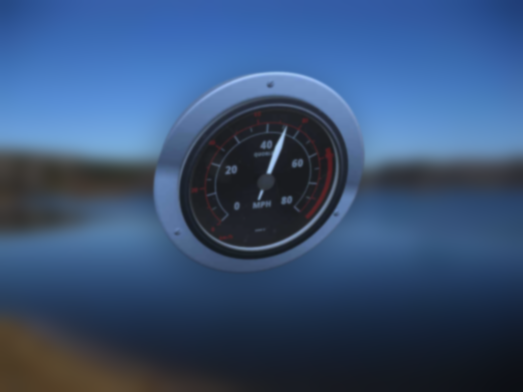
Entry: **45** mph
